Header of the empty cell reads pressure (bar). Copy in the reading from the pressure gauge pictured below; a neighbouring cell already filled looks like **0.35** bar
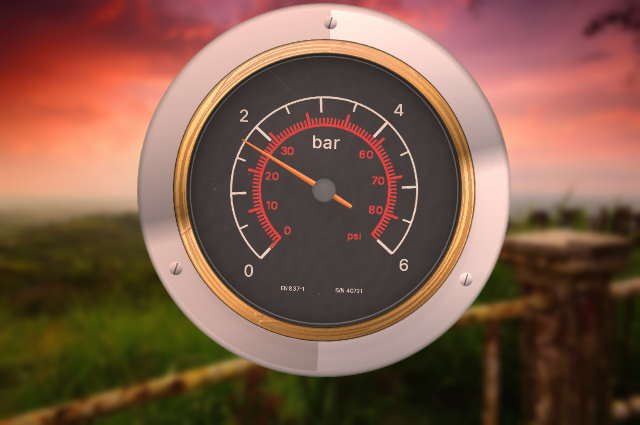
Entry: **1.75** bar
